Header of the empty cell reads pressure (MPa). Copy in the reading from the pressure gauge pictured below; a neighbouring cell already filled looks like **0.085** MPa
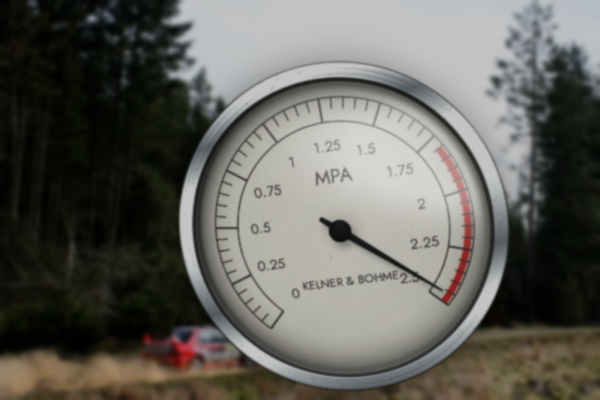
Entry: **2.45** MPa
